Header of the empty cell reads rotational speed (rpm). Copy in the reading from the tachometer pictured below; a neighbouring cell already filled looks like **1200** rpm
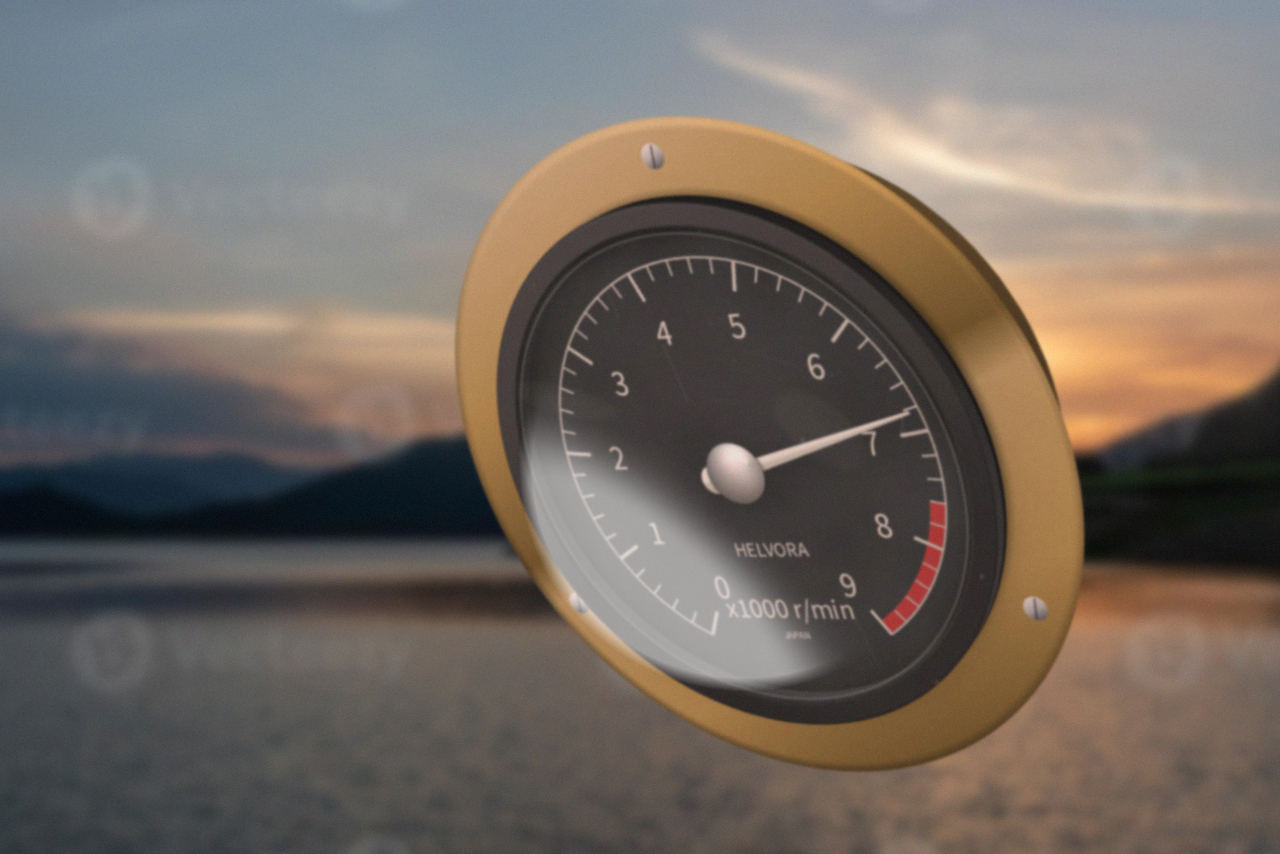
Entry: **6800** rpm
